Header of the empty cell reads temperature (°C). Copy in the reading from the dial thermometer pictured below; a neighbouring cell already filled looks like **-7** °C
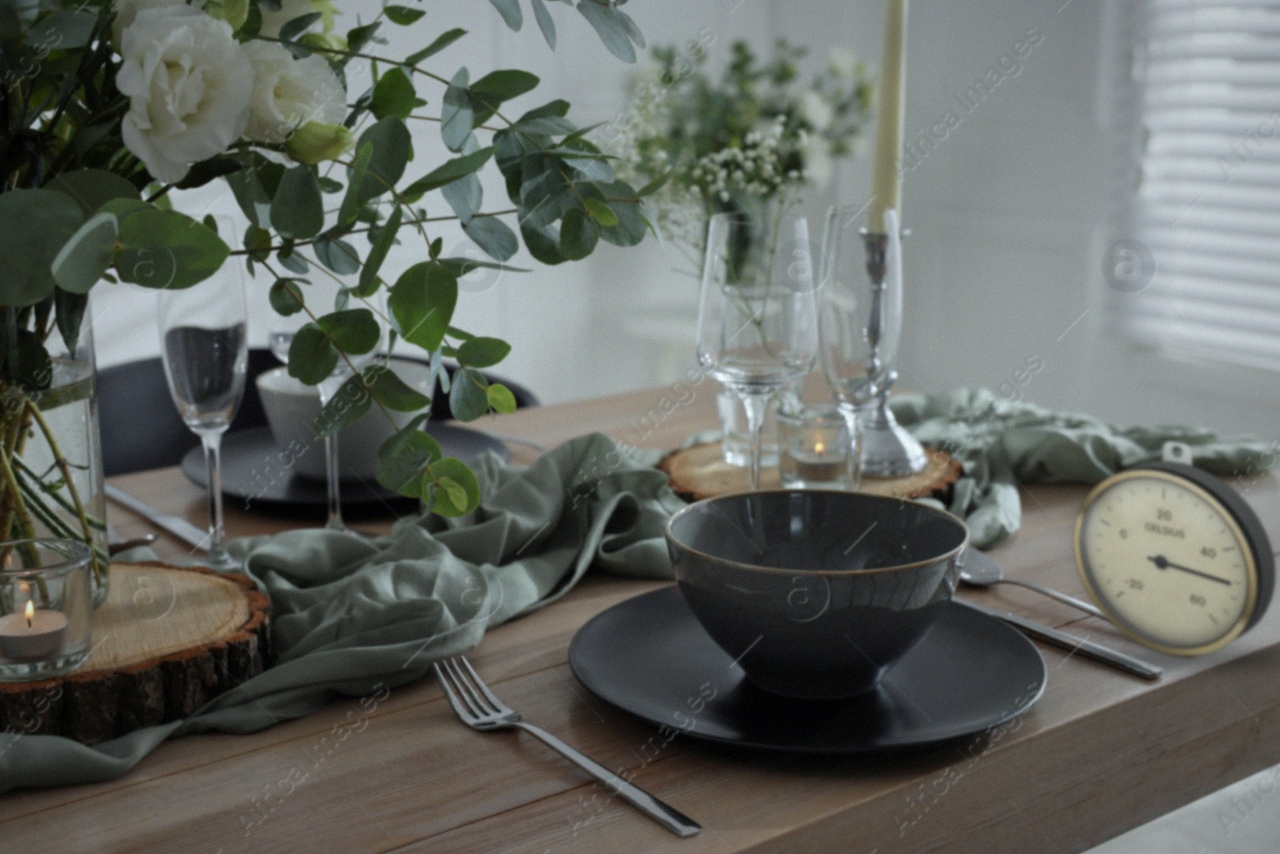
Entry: **48** °C
